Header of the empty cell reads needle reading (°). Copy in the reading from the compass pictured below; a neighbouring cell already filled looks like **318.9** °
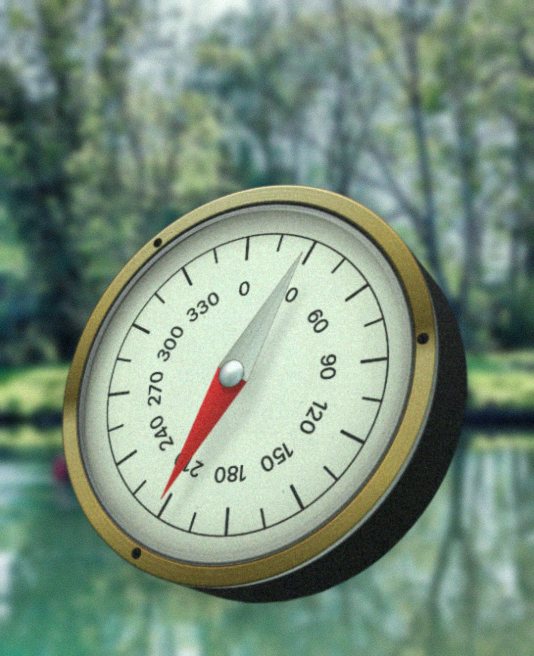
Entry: **210** °
